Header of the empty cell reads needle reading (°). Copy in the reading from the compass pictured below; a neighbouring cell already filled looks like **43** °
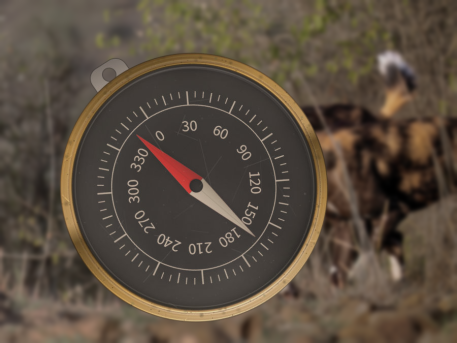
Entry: **345** °
